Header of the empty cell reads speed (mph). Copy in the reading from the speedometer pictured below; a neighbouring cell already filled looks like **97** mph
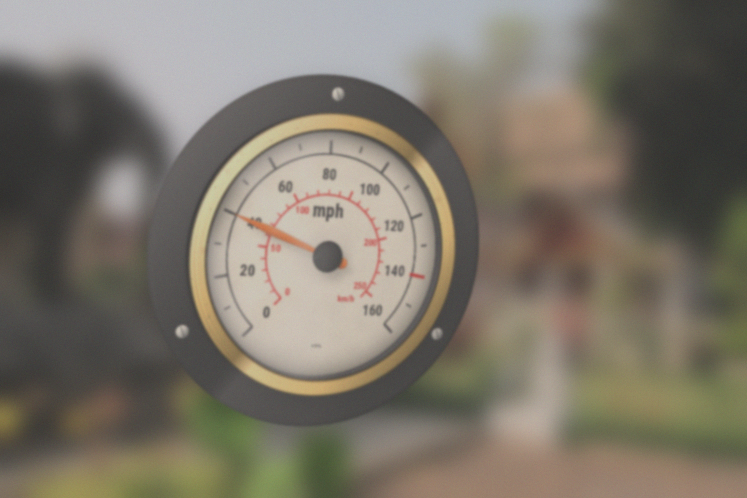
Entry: **40** mph
